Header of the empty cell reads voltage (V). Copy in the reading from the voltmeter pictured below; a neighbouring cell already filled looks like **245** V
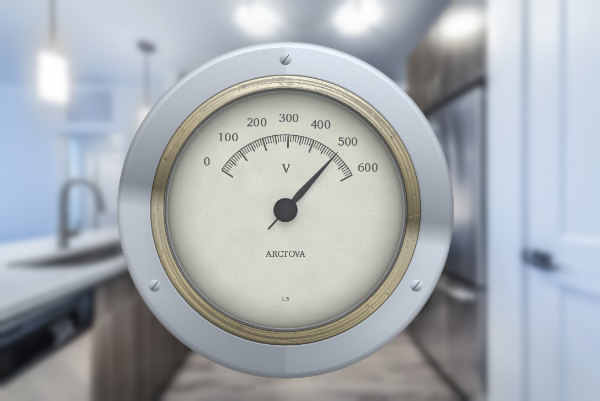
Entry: **500** V
